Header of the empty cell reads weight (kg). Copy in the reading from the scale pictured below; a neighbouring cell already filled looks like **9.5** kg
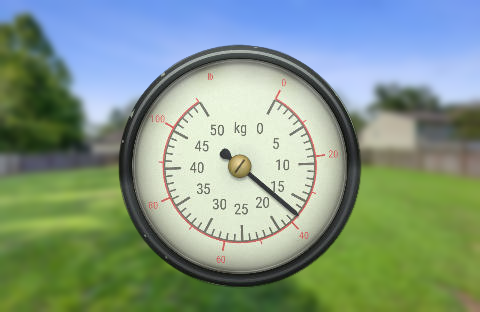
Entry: **17** kg
